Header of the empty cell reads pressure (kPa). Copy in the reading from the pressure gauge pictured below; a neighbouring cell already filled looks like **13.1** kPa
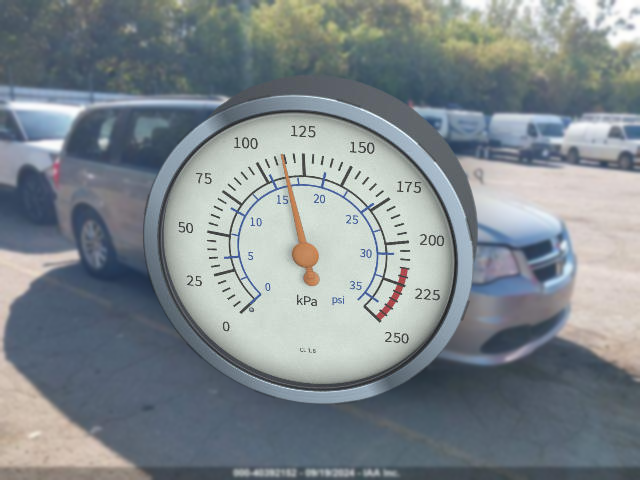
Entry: **115** kPa
